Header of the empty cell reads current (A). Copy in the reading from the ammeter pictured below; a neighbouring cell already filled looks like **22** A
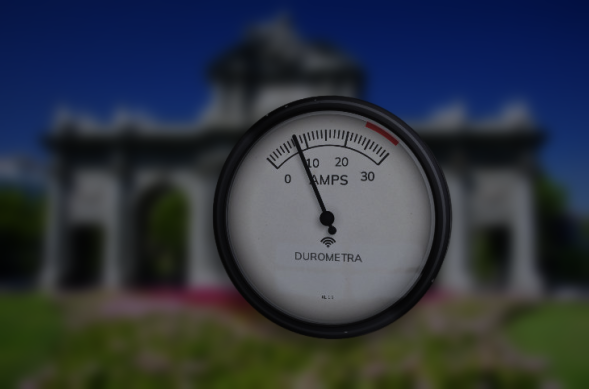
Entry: **8** A
